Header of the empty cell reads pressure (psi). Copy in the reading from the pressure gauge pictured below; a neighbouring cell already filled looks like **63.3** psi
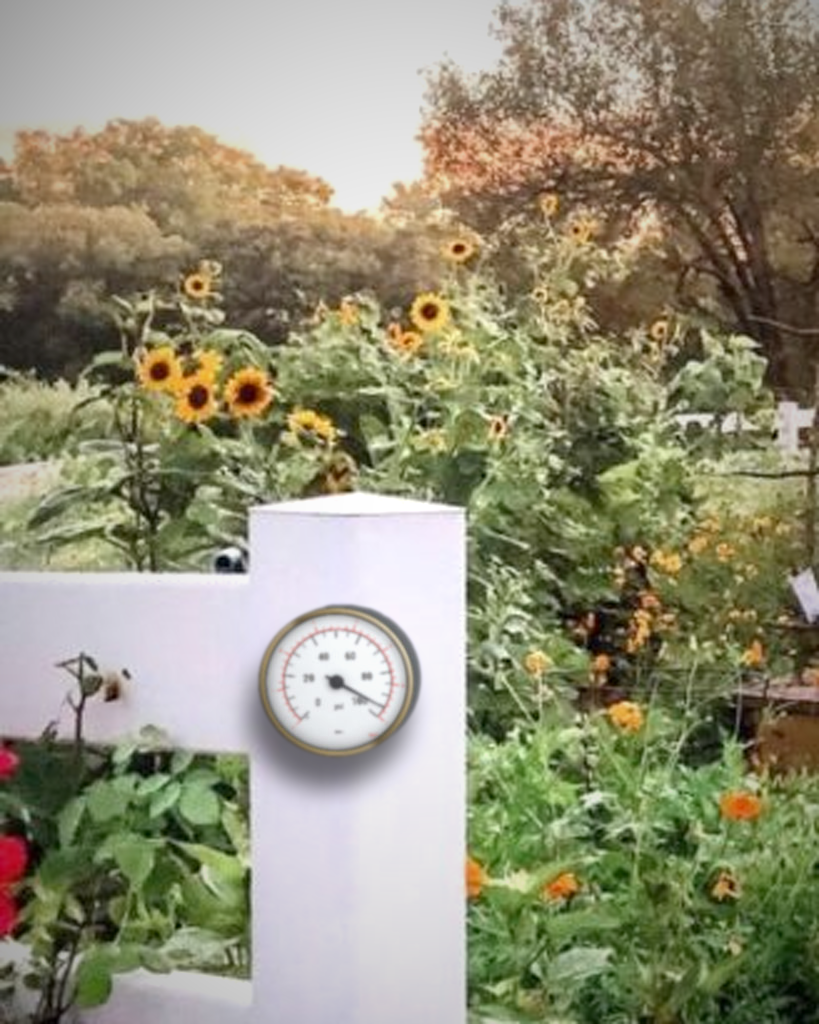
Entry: **95** psi
